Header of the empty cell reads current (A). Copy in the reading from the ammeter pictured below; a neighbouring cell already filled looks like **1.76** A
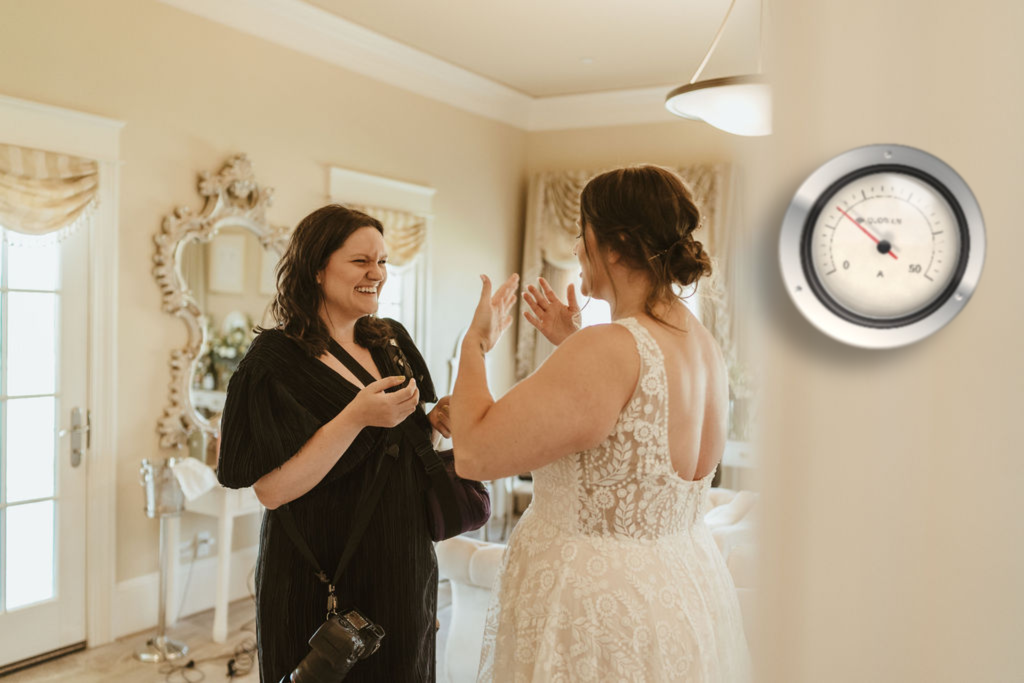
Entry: **14** A
